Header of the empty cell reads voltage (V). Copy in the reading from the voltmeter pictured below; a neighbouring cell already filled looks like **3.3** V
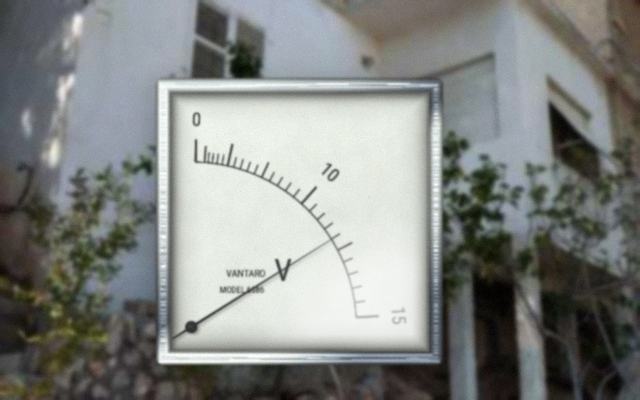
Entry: **12** V
